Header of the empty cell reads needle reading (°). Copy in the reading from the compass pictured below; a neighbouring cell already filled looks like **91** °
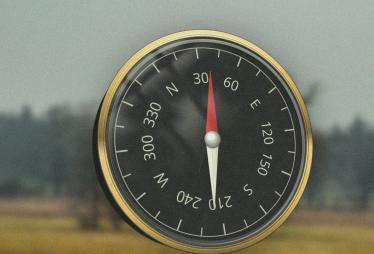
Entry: **37.5** °
